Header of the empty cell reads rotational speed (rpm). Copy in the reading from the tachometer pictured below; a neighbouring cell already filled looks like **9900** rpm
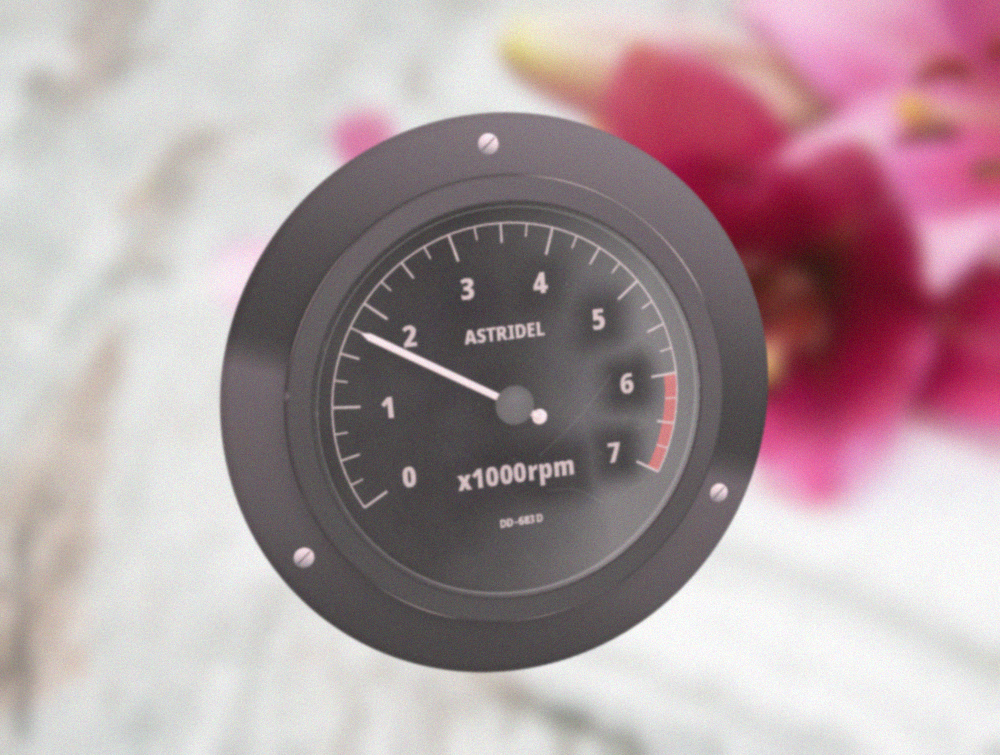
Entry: **1750** rpm
